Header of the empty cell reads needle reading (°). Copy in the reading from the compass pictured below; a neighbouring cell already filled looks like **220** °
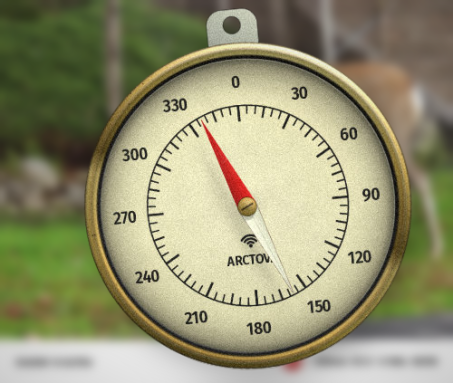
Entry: **337.5** °
